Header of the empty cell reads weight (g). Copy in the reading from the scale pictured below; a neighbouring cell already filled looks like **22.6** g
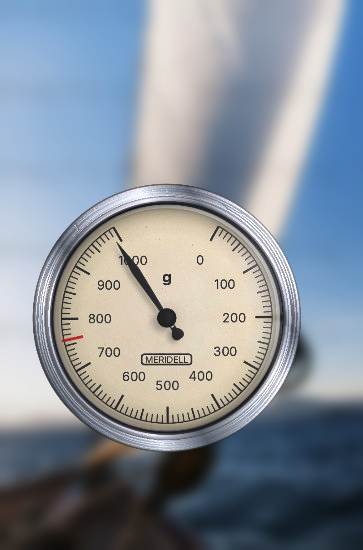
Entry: **990** g
